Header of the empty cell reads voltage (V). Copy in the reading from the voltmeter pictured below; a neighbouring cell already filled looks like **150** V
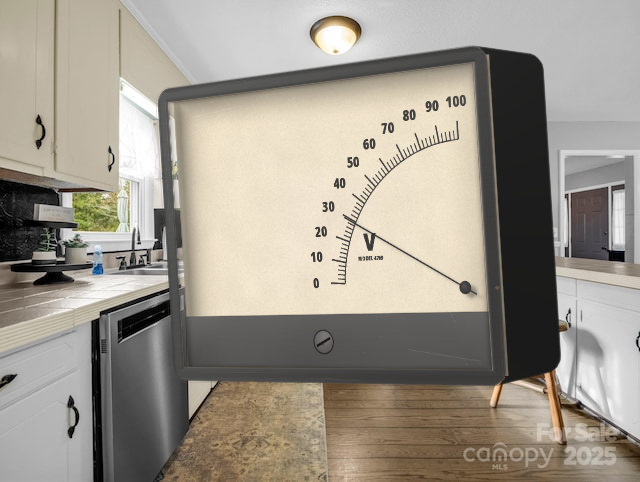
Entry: **30** V
